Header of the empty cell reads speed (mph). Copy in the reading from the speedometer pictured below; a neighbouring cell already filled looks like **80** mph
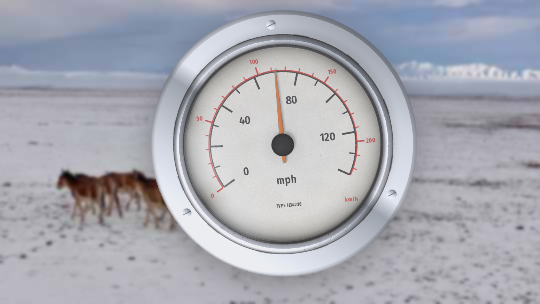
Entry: **70** mph
